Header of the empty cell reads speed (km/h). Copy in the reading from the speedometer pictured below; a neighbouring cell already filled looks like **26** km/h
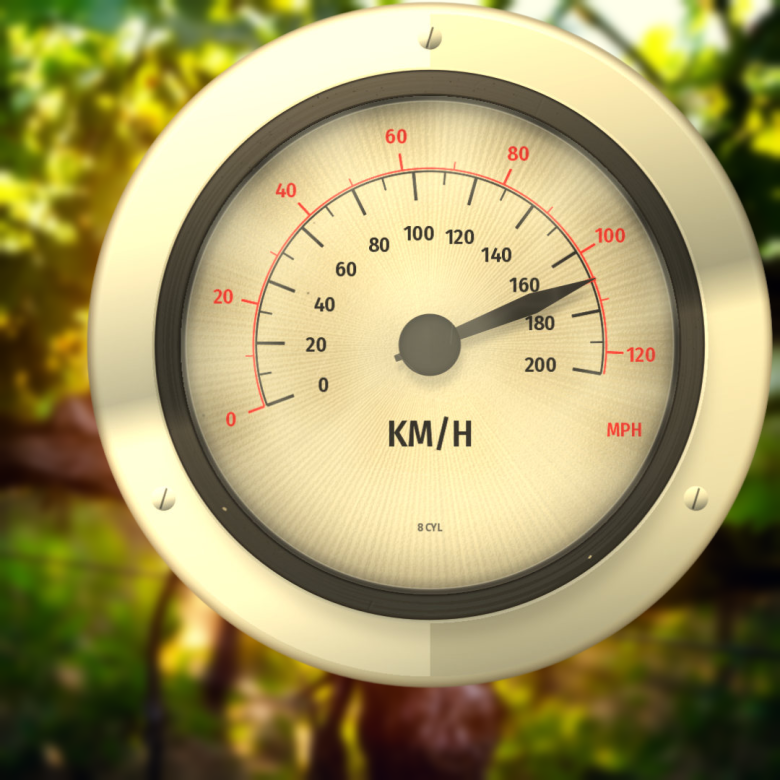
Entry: **170** km/h
